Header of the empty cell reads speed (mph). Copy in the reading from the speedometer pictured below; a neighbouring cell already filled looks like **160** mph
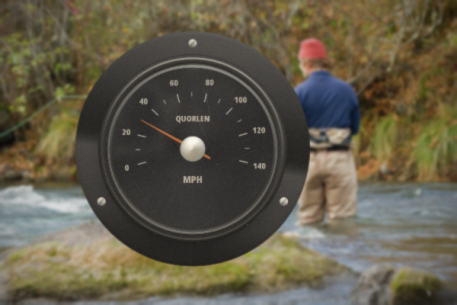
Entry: **30** mph
